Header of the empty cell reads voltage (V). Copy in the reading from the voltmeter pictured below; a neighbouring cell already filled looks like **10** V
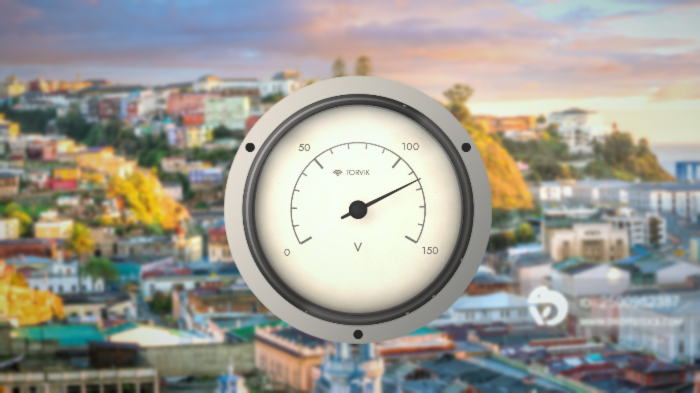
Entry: **115** V
